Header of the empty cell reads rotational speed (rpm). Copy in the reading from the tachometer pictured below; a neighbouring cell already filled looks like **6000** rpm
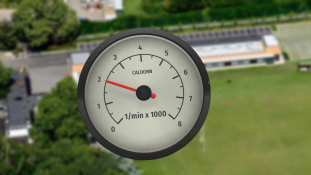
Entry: **2000** rpm
